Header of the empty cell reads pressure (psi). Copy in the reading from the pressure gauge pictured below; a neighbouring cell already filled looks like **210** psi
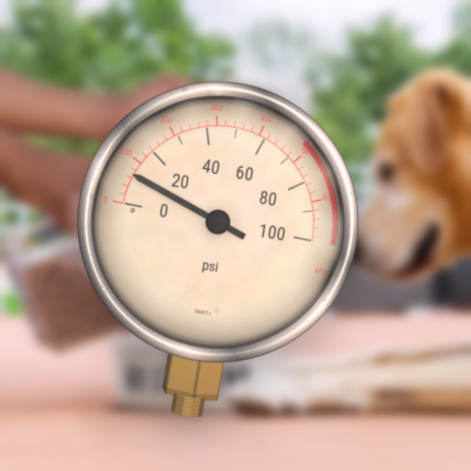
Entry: **10** psi
